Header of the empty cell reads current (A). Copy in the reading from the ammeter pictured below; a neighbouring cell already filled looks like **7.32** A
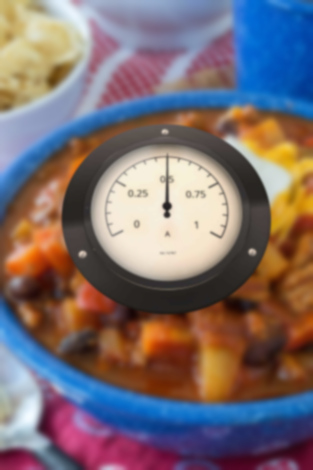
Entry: **0.5** A
